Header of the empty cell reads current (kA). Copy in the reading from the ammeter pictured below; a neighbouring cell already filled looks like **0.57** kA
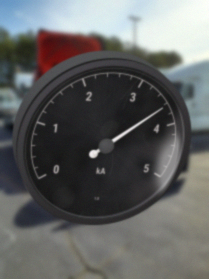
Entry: **3.6** kA
